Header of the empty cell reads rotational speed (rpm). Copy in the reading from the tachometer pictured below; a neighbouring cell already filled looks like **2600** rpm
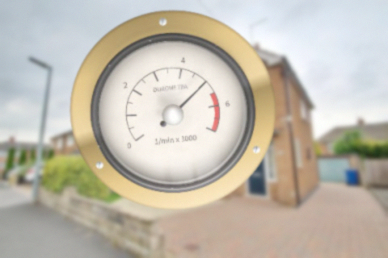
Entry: **5000** rpm
